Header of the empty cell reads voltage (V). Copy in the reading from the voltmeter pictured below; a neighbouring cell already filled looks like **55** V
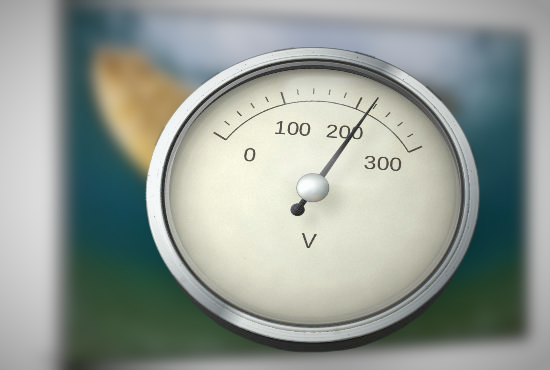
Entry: **220** V
